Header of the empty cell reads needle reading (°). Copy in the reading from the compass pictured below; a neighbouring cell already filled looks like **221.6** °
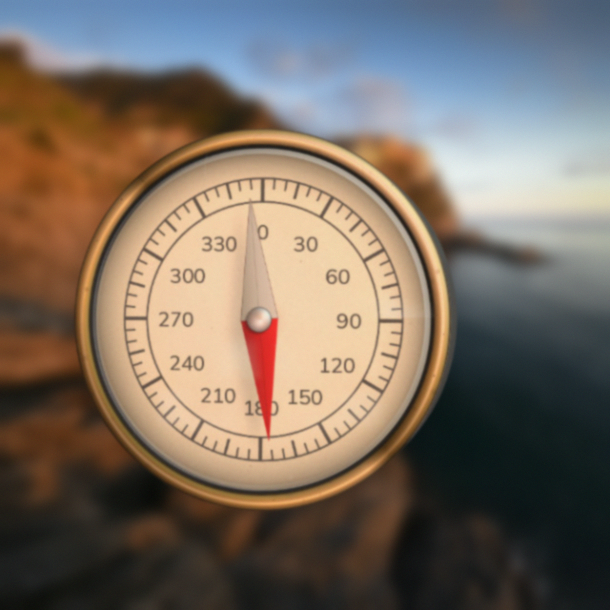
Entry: **175** °
